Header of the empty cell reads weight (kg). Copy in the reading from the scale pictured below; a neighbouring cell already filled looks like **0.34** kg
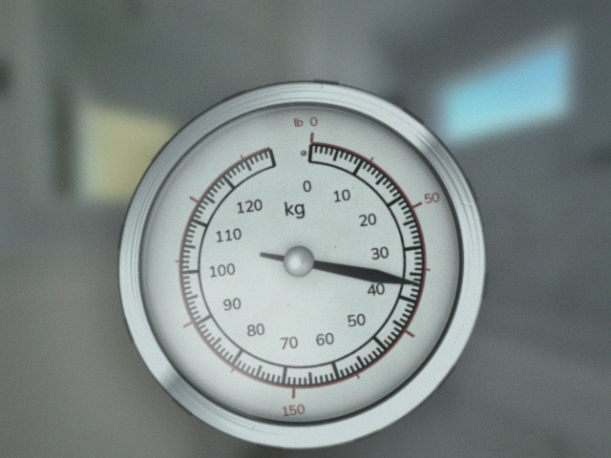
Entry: **37** kg
